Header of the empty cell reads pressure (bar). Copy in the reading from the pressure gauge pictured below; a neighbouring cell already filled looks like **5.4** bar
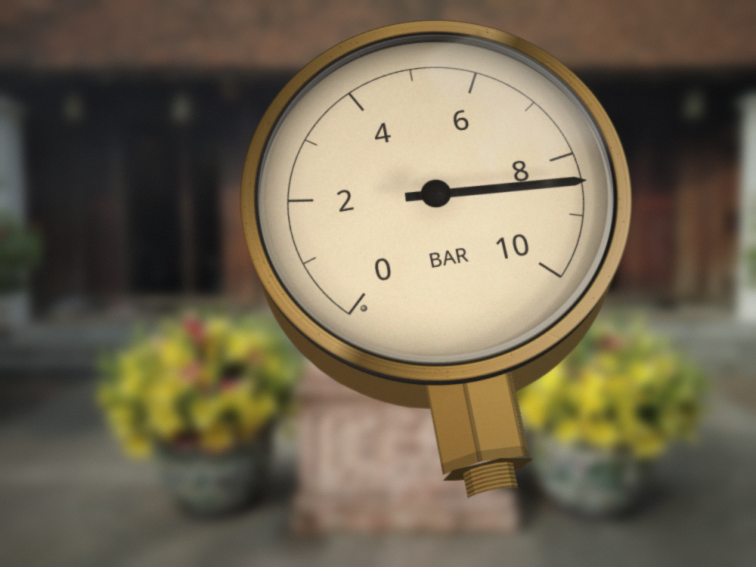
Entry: **8.5** bar
